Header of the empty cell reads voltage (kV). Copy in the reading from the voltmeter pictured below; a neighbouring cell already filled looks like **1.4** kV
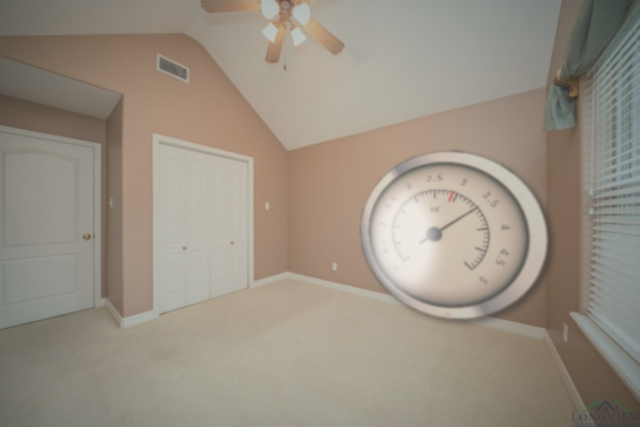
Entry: **3.5** kV
